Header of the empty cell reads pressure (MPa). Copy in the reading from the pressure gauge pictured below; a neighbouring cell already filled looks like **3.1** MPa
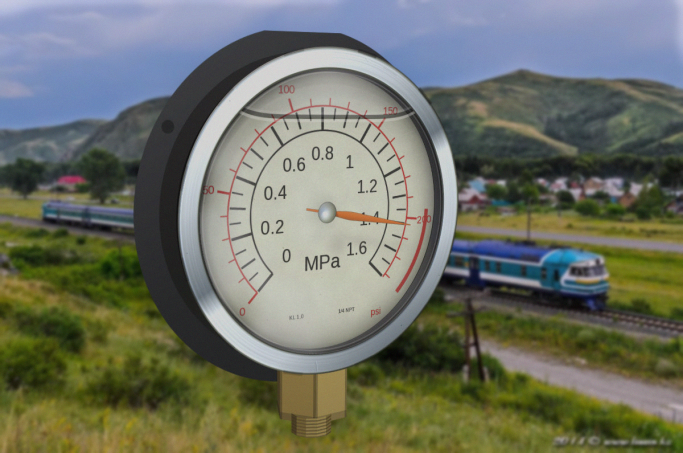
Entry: **1.4** MPa
